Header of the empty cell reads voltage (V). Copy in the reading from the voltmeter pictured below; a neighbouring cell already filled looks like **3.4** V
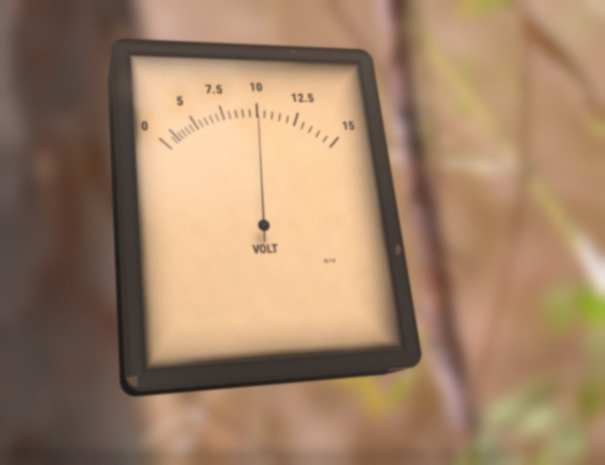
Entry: **10** V
